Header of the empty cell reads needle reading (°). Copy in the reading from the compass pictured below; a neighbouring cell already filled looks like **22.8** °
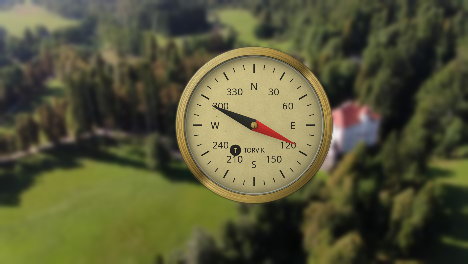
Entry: **115** °
